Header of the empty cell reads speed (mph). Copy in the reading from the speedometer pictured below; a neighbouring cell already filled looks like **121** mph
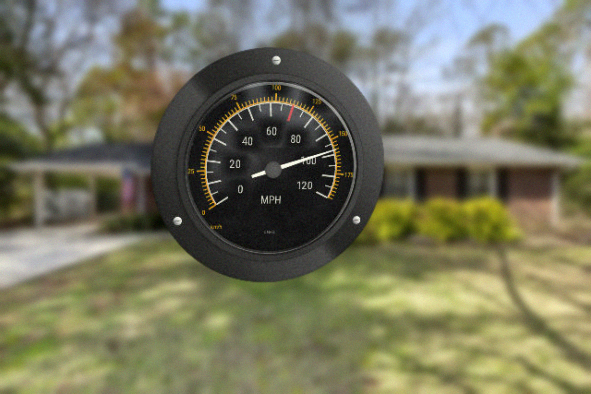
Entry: **97.5** mph
